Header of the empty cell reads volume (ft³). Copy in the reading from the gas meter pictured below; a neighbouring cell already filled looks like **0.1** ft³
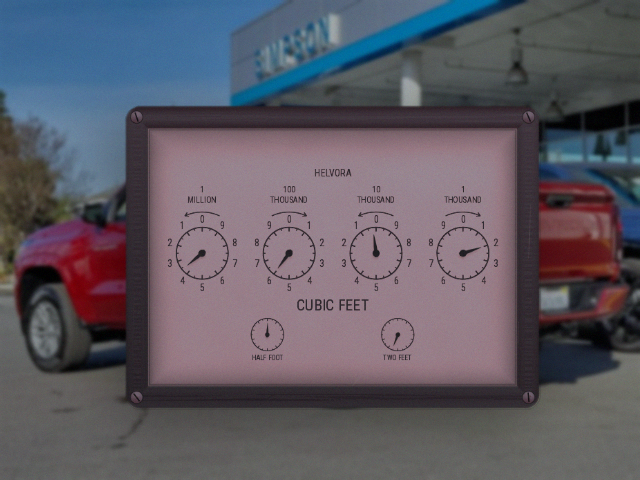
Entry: **360200** ft³
